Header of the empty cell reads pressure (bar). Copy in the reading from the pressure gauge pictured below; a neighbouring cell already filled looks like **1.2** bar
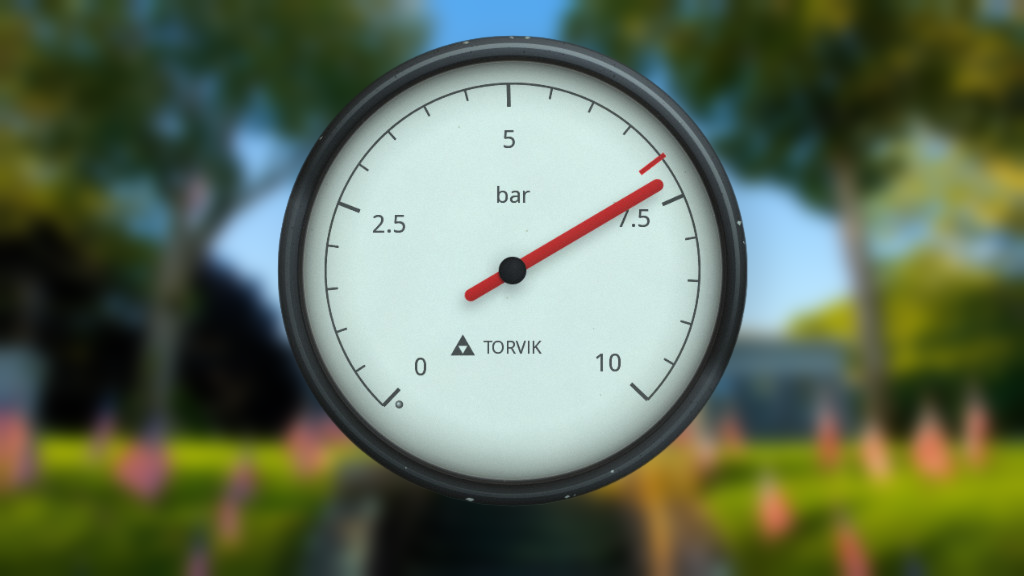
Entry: **7.25** bar
